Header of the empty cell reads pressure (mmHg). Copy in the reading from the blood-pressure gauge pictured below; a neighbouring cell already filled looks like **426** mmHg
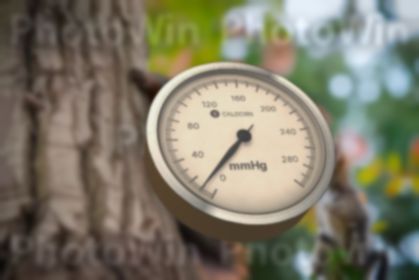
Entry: **10** mmHg
